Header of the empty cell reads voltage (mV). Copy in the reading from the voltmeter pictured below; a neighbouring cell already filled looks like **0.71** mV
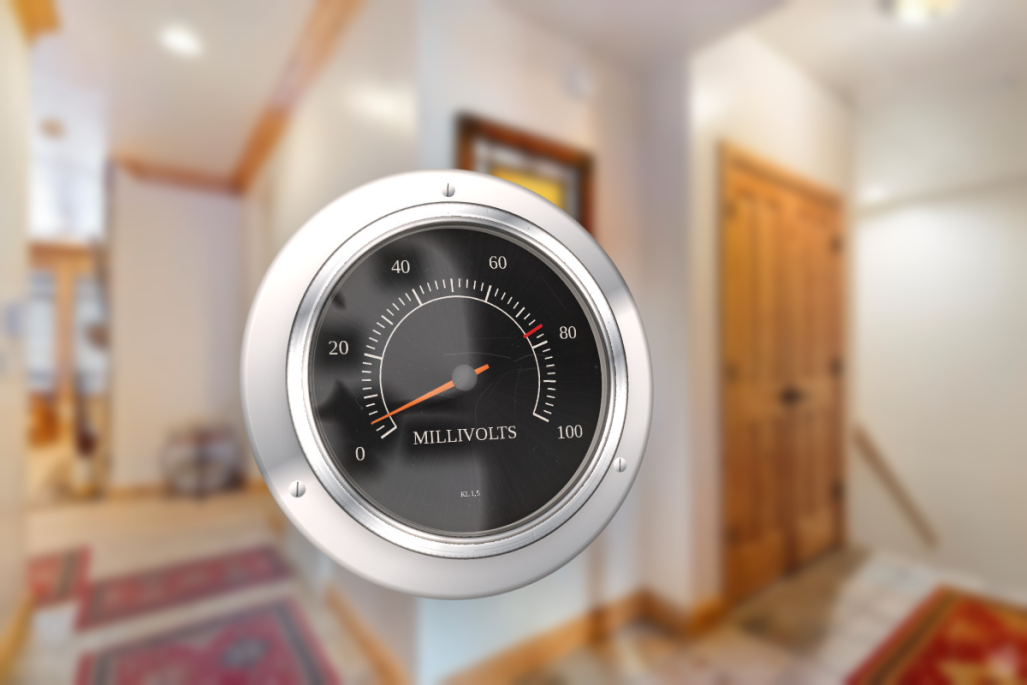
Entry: **4** mV
